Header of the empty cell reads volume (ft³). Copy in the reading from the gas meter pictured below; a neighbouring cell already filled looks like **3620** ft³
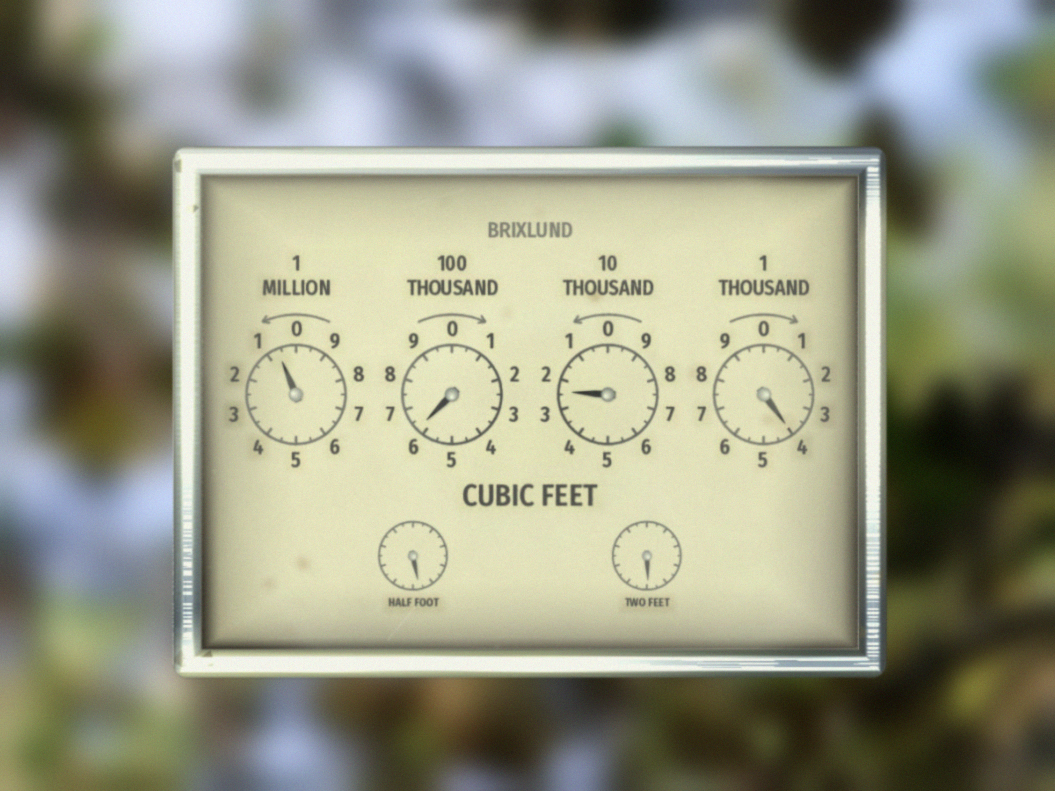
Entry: **62400** ft³
